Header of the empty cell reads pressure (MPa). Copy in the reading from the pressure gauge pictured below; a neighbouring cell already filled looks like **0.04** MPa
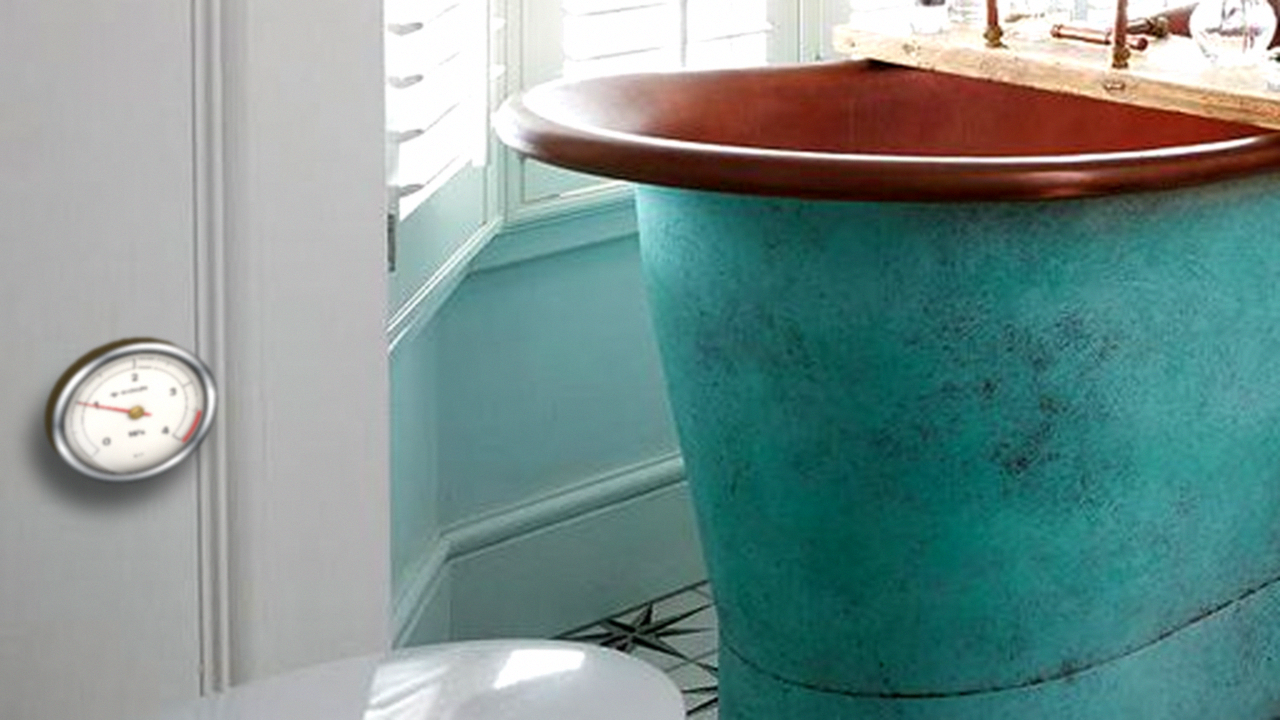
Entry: **1** MPa
